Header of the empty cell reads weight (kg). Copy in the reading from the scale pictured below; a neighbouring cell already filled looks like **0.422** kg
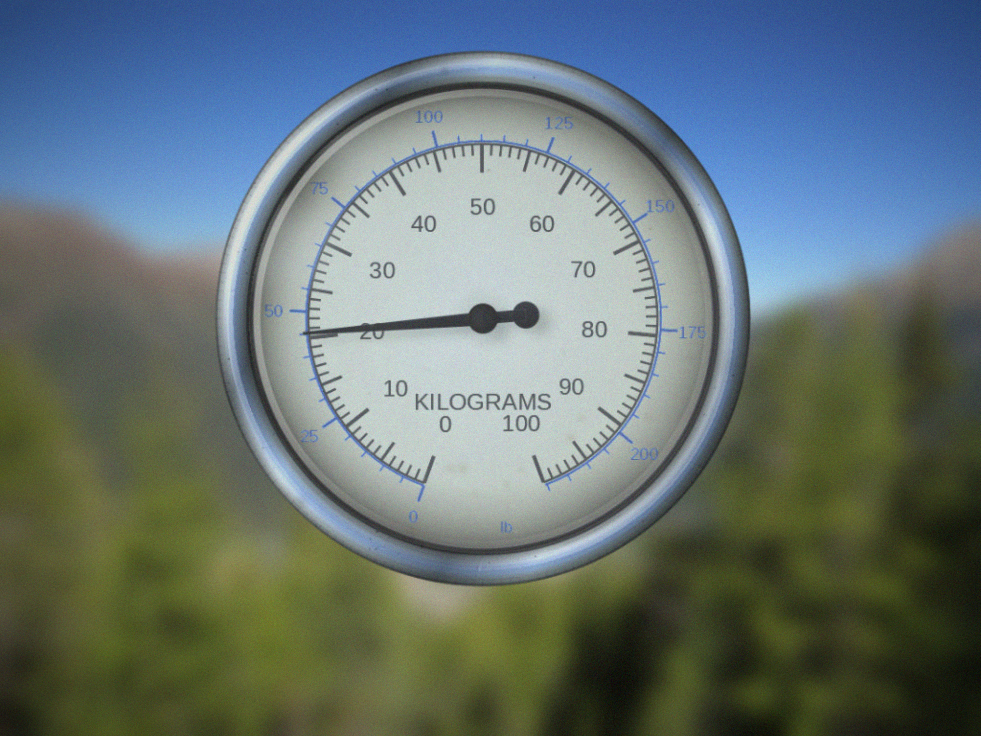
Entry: **20.5** kg
